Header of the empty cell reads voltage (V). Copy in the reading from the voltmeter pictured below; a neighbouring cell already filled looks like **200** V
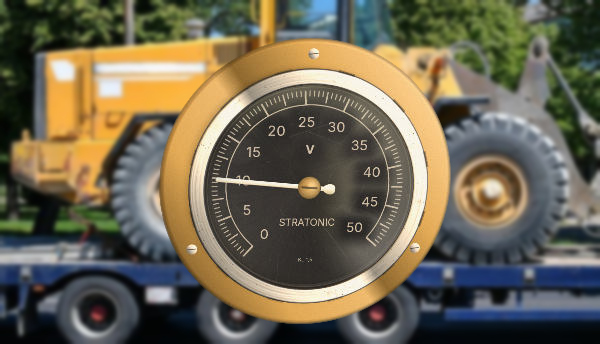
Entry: **10** V
